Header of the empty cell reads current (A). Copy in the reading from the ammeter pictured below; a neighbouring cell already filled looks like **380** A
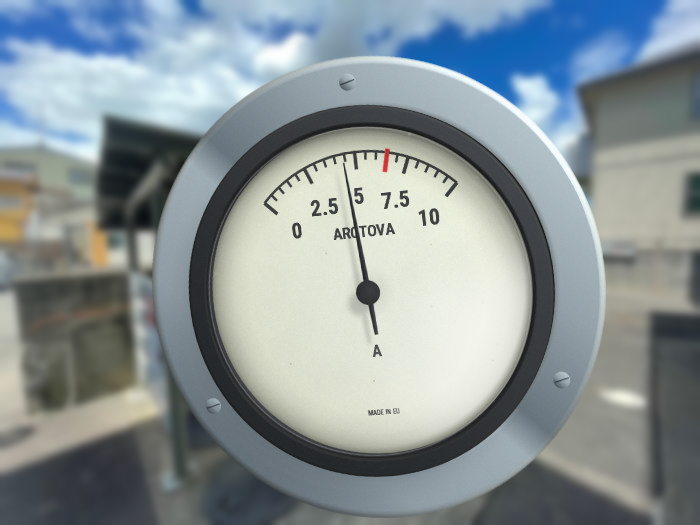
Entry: **4.5** A
